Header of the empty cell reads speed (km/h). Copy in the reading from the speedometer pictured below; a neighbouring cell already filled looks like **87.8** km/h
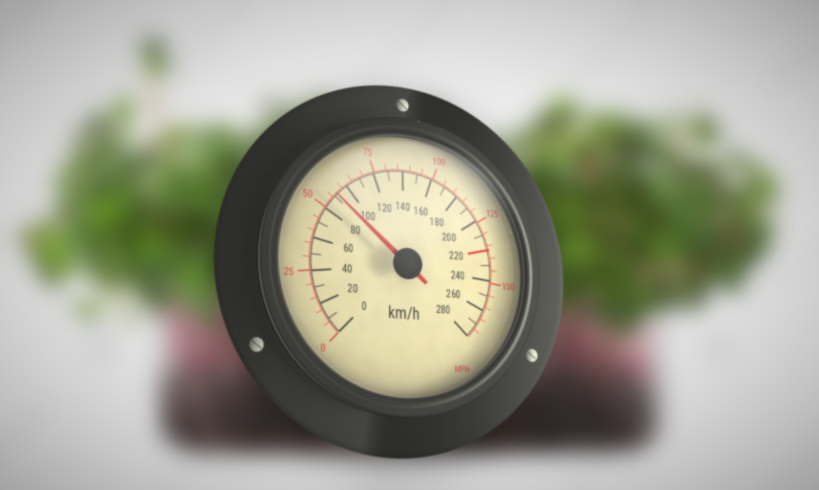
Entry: **90** km/h
